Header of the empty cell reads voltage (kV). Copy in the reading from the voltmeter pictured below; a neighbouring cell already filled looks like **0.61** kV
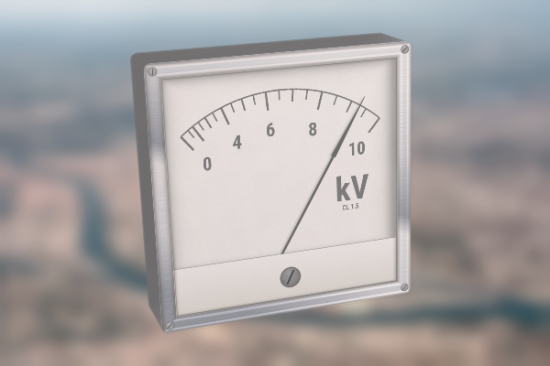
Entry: **9.25** kV
